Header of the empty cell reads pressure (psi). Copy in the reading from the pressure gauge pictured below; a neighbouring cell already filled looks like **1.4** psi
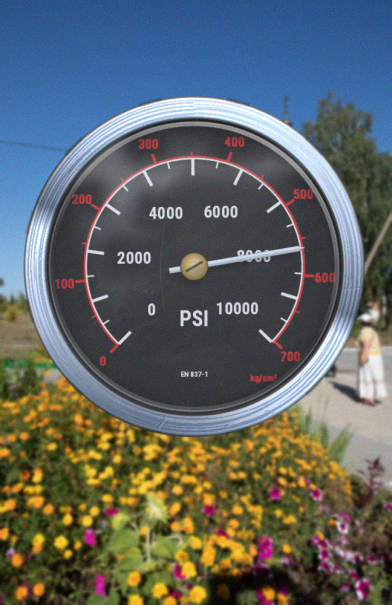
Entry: **8000** psi
